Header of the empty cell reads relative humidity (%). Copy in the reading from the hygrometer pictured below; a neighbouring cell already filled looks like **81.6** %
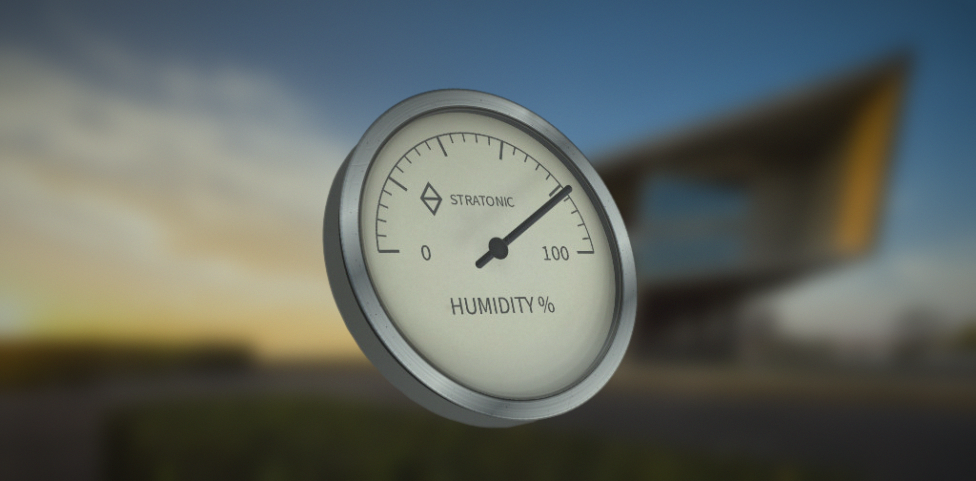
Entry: **82** %
